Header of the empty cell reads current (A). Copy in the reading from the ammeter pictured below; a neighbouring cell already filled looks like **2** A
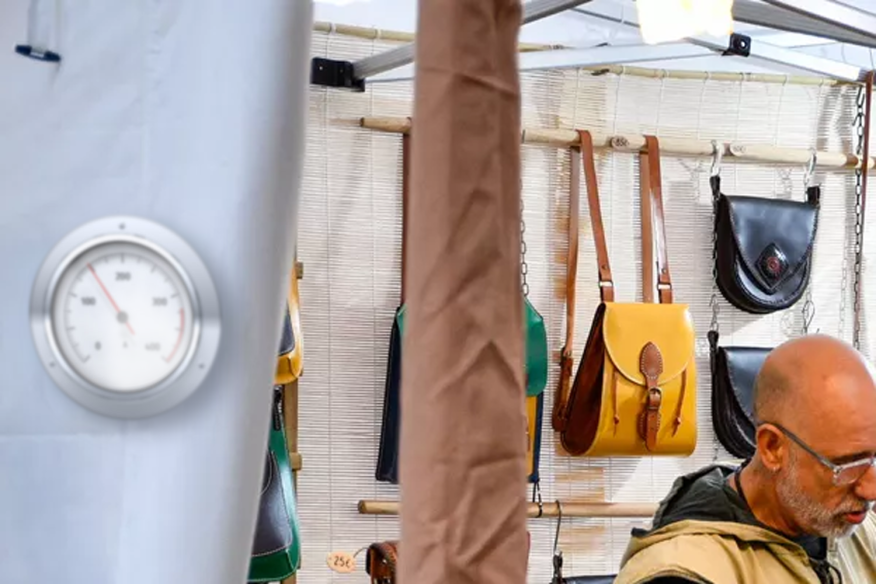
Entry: **150** A
